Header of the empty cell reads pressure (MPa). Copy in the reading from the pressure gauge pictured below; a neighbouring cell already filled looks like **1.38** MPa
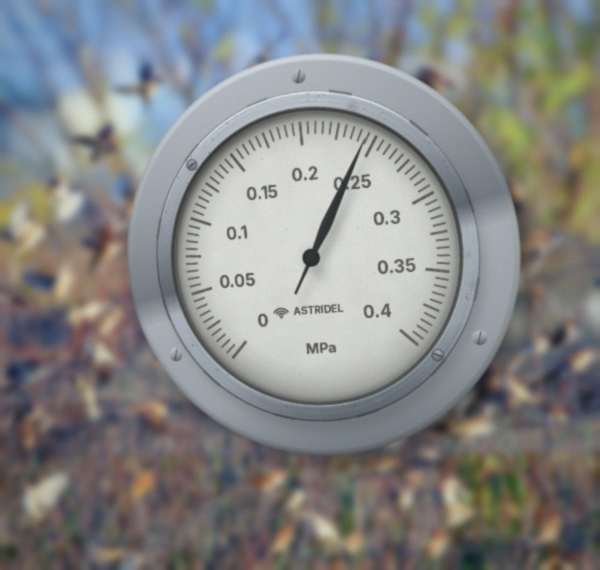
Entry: **0.245** MPa
